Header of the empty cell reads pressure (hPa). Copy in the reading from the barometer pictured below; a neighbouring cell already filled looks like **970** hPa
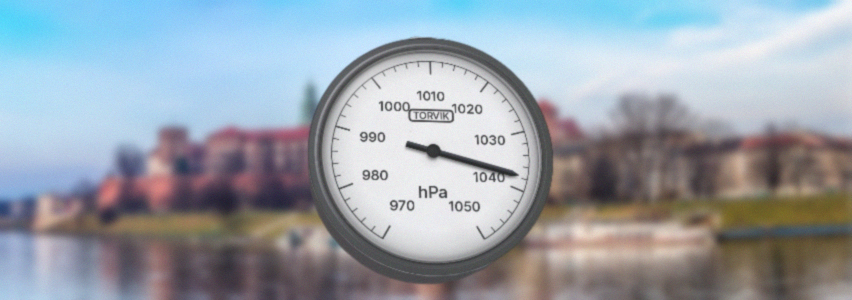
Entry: **1038** hPa
